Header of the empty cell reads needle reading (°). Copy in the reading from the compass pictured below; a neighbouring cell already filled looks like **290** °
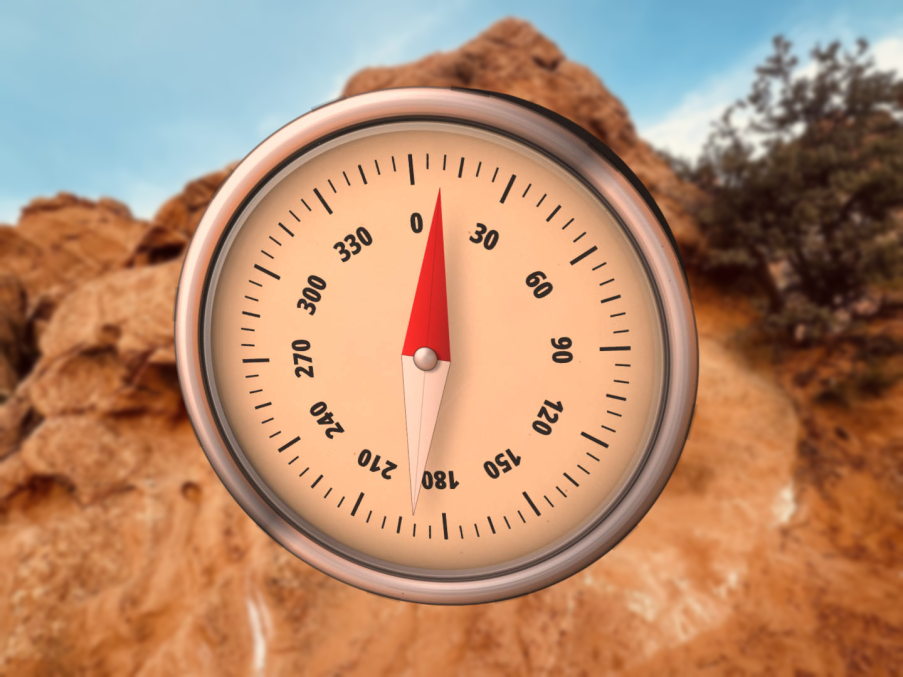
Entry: **10** °
